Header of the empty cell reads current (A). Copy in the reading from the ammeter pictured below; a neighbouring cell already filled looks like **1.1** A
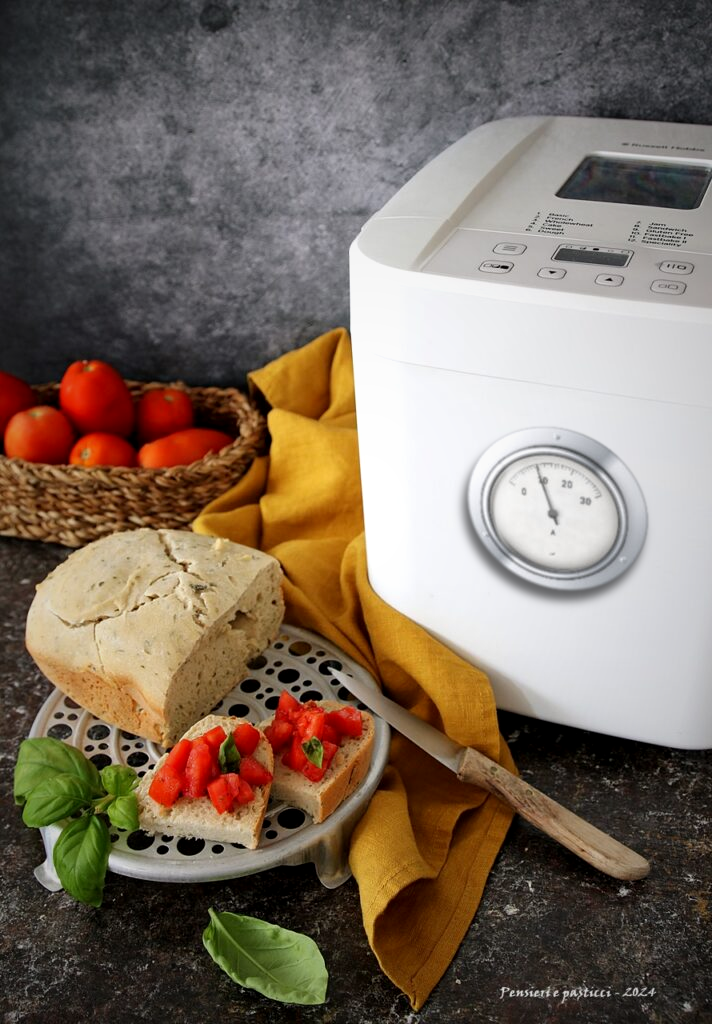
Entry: **10** A
